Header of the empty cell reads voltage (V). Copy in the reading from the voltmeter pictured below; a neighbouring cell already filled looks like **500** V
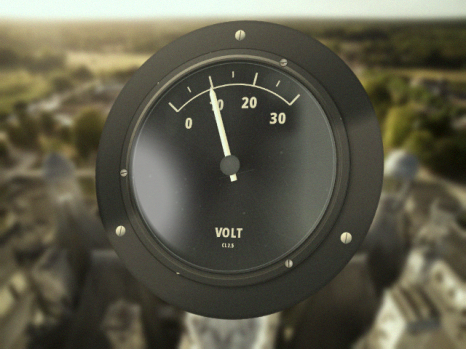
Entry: **10** V
